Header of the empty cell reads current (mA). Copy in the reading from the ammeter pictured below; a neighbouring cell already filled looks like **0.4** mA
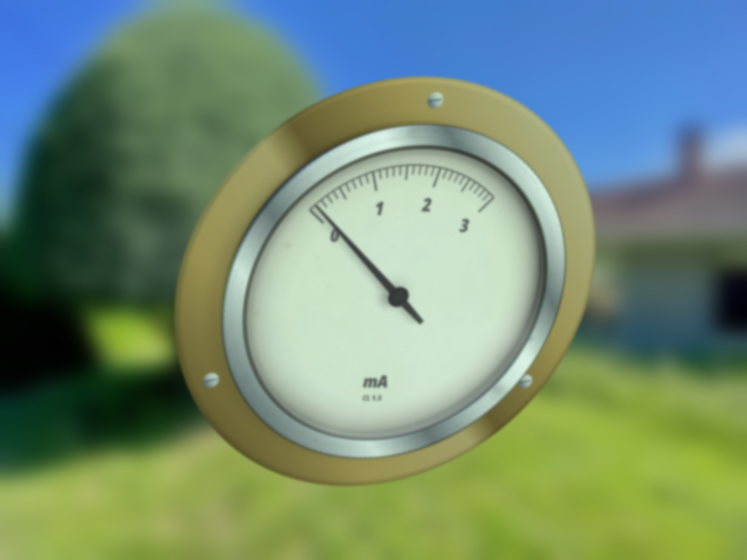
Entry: **0.1** mA
